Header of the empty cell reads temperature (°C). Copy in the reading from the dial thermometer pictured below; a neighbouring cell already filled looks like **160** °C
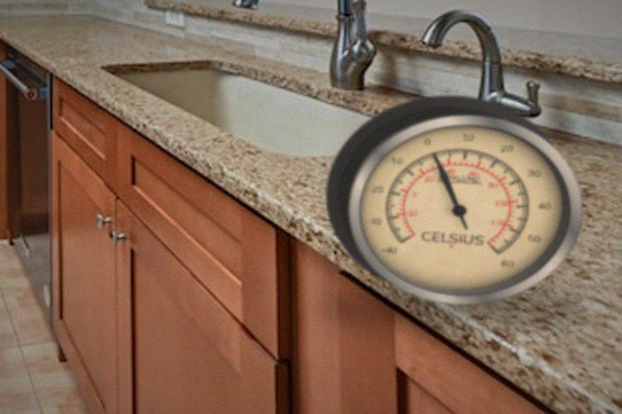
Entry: **0** °C
